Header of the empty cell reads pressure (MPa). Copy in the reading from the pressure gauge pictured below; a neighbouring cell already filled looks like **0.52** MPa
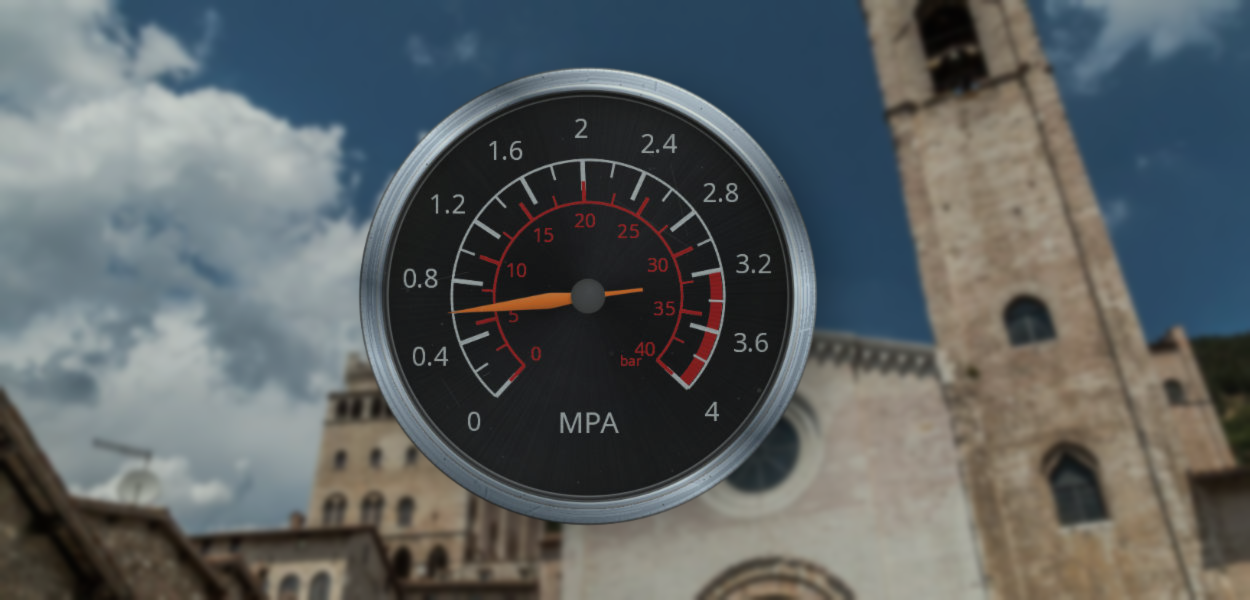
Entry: **0.6** MPa
